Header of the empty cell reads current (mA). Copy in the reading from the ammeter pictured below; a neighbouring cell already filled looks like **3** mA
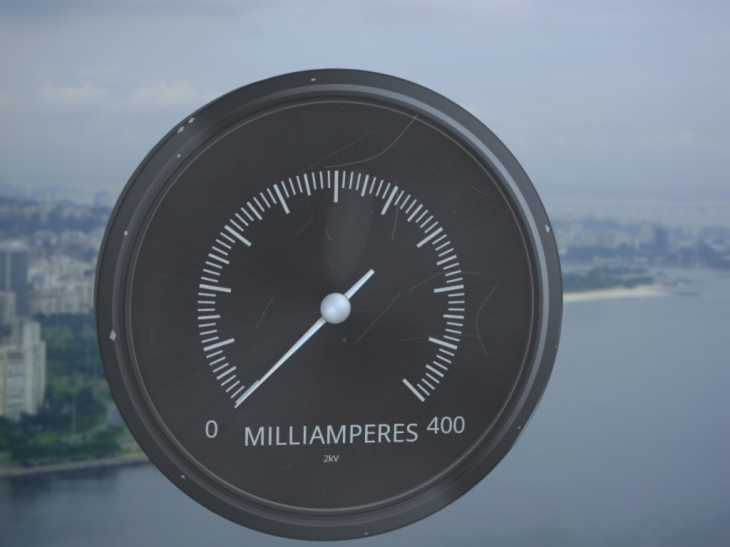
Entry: **0** mA
